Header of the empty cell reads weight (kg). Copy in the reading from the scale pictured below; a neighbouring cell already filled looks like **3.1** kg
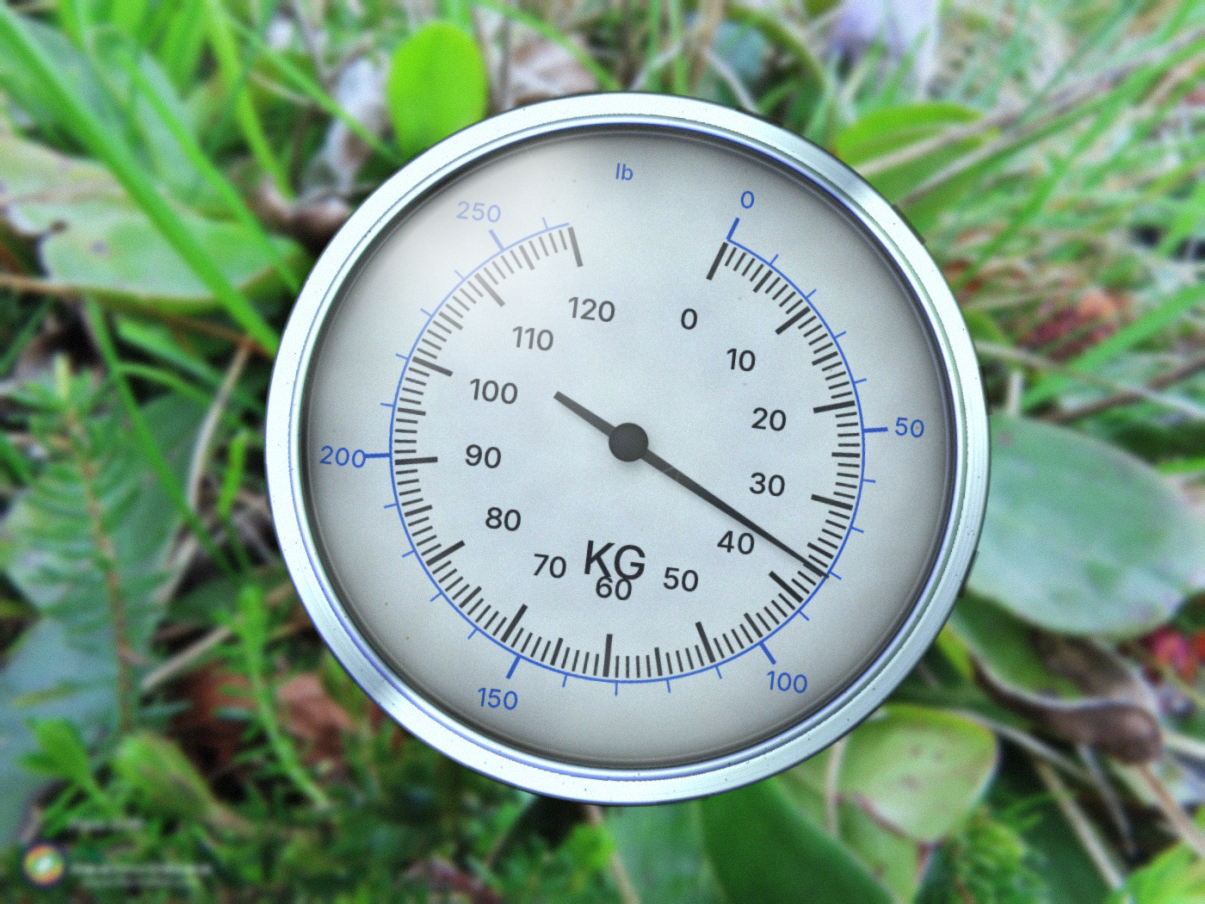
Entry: **37** kg
